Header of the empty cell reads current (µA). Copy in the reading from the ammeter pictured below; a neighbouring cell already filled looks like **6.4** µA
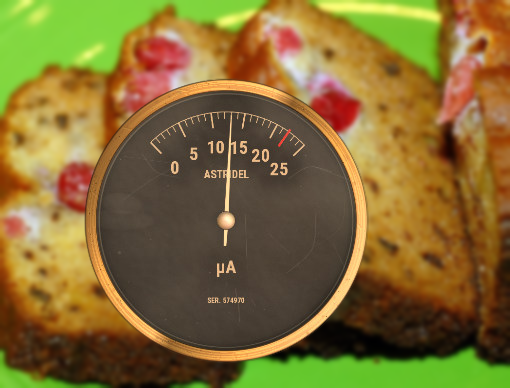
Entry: **13** µA
